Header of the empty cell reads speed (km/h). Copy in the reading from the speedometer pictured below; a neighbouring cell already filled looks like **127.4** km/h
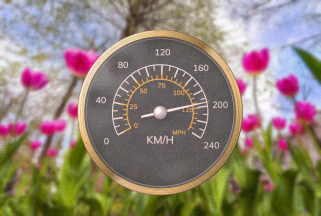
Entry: **195** km/h
